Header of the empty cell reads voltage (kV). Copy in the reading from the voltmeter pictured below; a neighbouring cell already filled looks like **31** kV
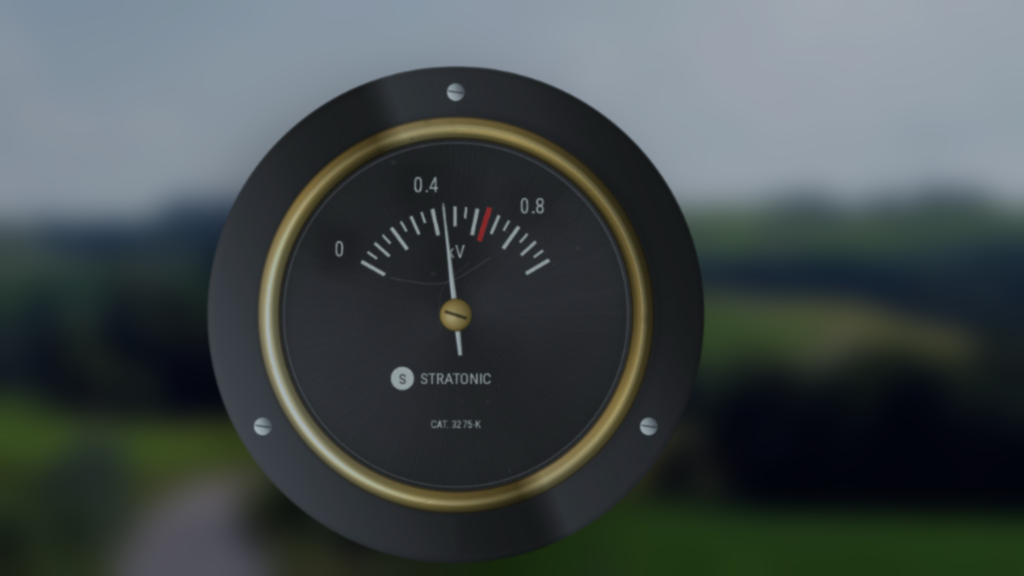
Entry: **0.45** kV
